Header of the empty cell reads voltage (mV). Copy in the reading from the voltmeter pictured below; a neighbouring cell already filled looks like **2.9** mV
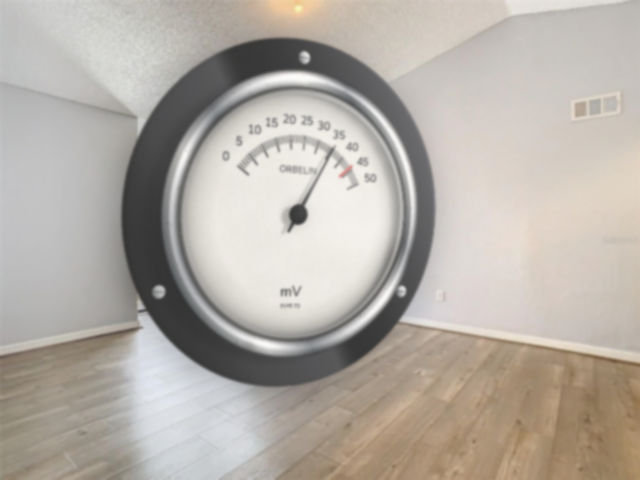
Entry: **35** mV
